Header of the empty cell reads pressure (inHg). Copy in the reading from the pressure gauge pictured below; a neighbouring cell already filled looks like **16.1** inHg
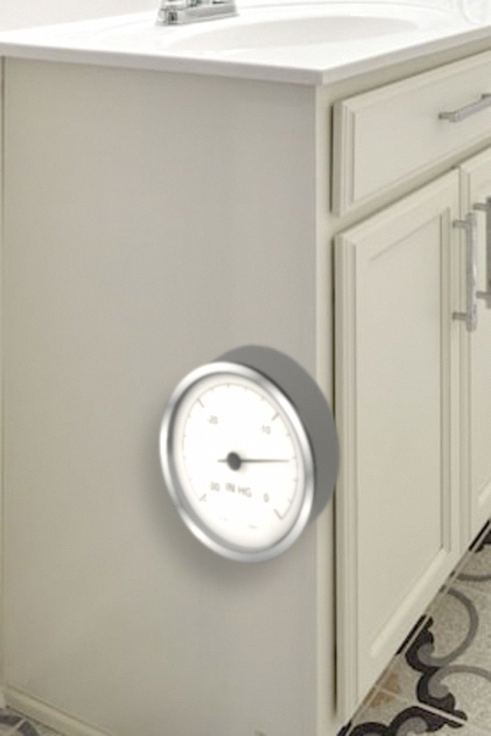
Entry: **-6** inHg
